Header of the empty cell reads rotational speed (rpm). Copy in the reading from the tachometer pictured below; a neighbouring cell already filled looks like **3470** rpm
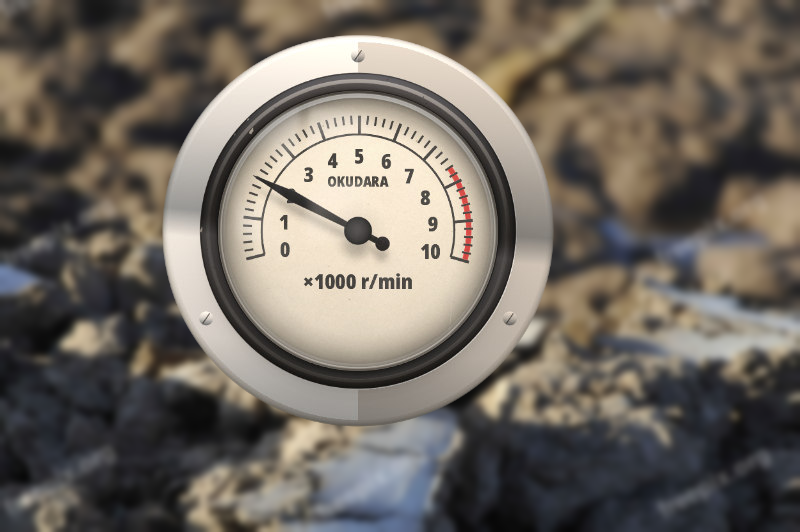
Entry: **2000** rpm
